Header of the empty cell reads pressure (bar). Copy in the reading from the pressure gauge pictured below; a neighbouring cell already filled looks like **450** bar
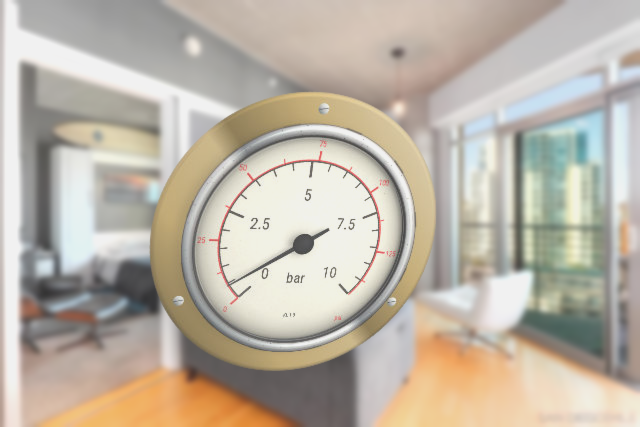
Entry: **0.5** bar
